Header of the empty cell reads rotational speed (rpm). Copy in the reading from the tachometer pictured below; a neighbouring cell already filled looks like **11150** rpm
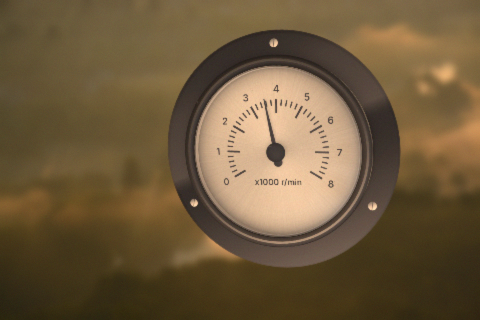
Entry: **3600** rpm
